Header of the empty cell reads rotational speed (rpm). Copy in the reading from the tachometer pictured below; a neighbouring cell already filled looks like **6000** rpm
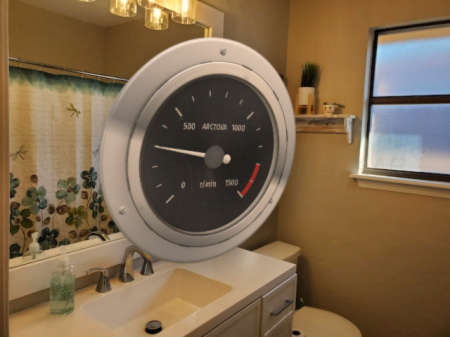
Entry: **300** rpm
